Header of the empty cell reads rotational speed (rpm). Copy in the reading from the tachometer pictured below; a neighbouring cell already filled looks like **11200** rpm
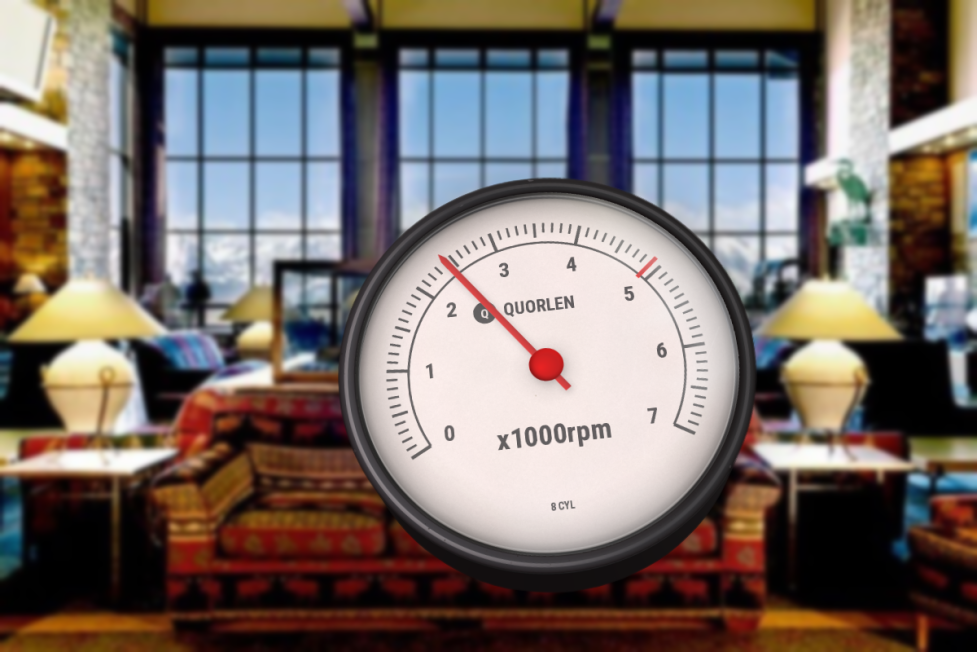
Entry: **2400** rpm
